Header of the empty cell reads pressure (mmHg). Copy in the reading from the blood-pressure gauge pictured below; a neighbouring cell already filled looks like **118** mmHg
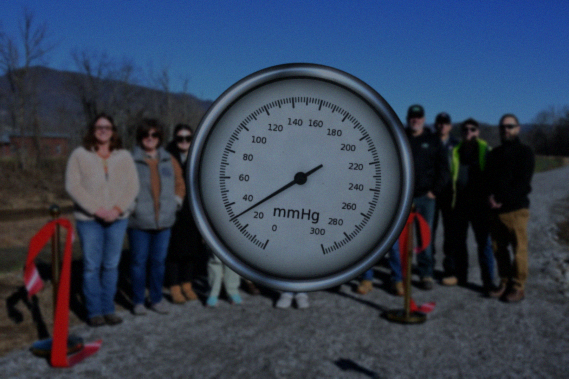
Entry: **30** mmHg
